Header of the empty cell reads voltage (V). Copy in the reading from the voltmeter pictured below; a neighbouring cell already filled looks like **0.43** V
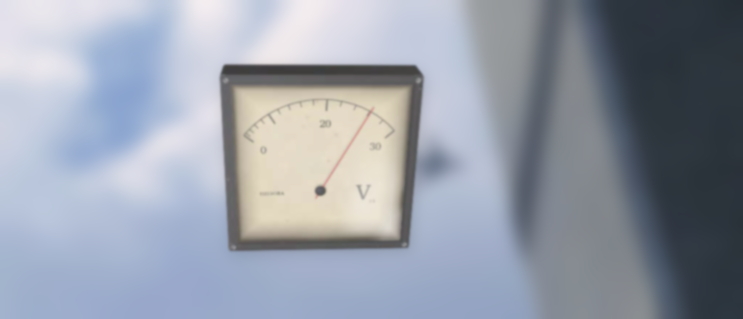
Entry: **26** V
